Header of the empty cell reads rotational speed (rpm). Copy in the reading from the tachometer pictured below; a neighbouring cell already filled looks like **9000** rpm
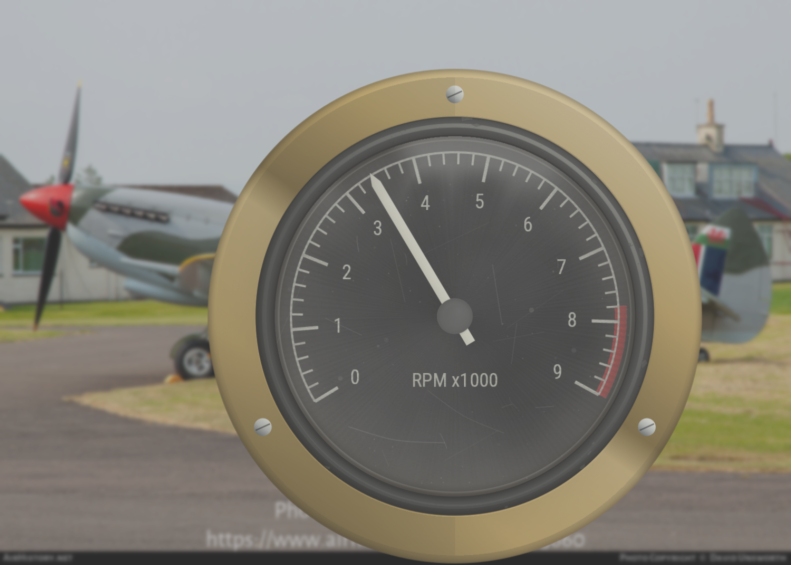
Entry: **3400** rpm
